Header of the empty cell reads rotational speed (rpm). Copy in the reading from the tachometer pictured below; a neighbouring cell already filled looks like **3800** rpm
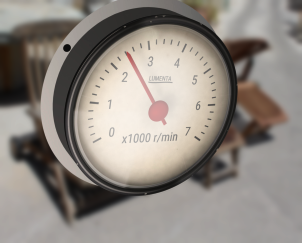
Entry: **2400** rpm
